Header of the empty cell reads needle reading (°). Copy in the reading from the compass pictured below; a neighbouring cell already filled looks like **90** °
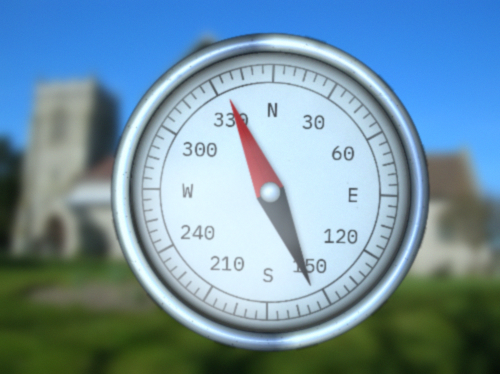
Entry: **335** °
